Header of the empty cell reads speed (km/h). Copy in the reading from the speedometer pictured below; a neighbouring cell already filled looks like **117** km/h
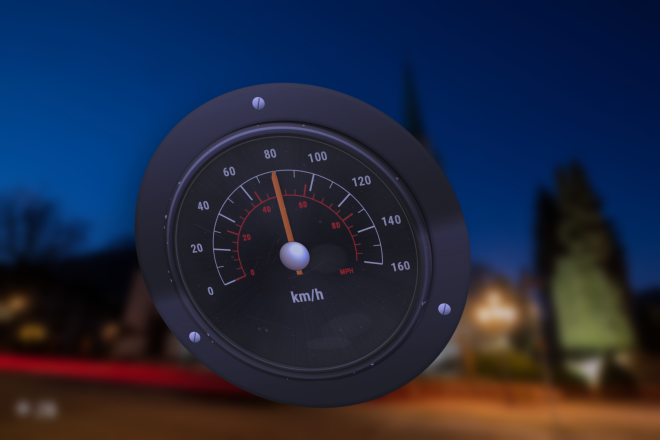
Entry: **80** km/h
